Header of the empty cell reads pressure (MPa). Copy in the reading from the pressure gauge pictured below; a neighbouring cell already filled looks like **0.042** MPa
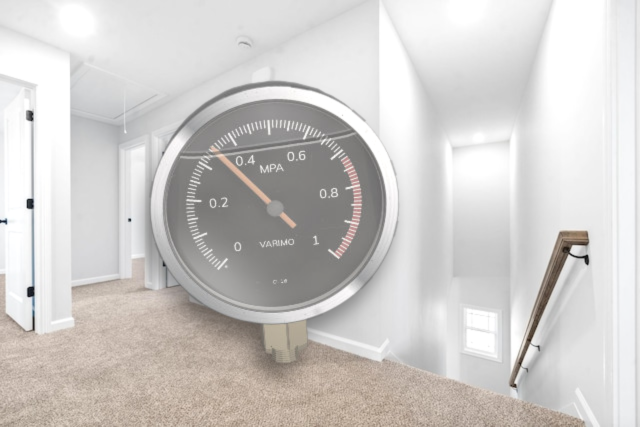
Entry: **0.35** MPa
